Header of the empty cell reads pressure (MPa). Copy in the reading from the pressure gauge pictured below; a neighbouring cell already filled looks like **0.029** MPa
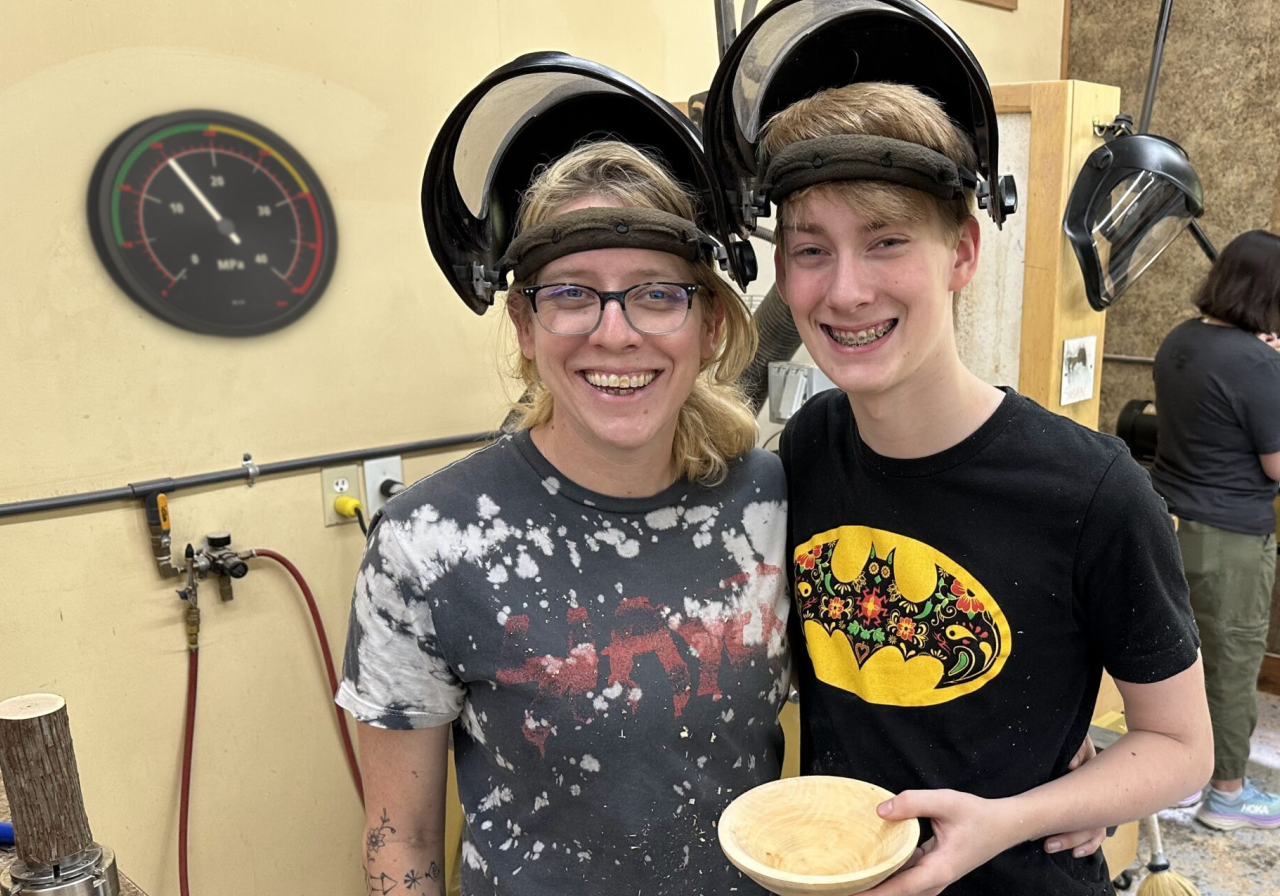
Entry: **15** MPa
